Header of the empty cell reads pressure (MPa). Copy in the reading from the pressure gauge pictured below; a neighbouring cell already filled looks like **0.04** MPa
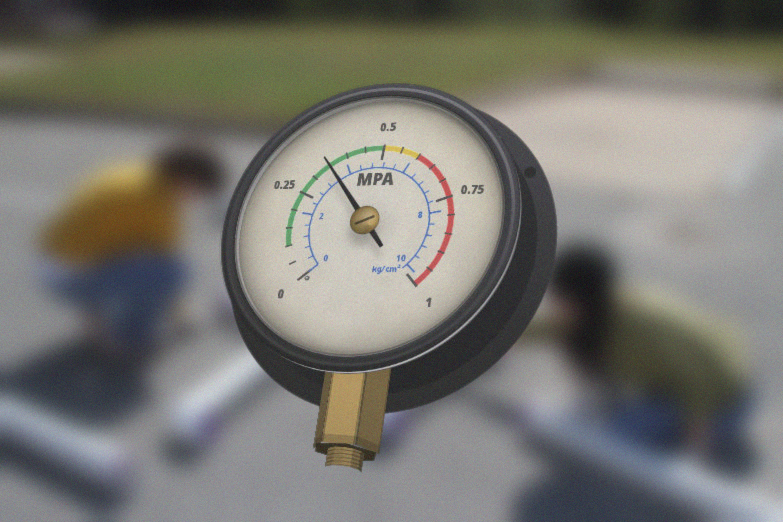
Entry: **0.35** MPa
